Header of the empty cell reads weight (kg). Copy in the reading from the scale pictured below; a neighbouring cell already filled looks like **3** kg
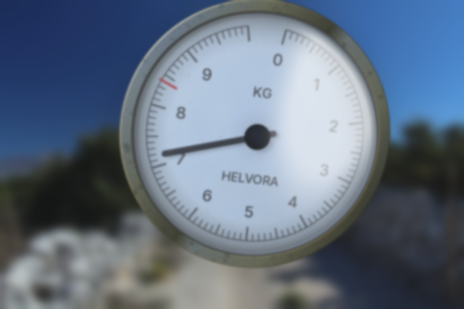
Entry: **7.2** kg
